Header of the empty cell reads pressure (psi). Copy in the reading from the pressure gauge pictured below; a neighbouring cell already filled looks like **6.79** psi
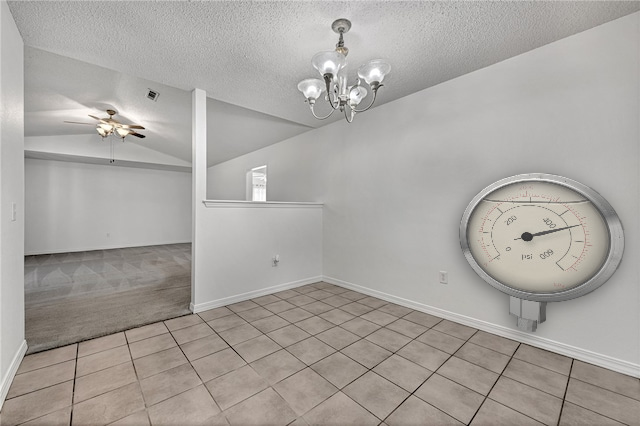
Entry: **450** psi
